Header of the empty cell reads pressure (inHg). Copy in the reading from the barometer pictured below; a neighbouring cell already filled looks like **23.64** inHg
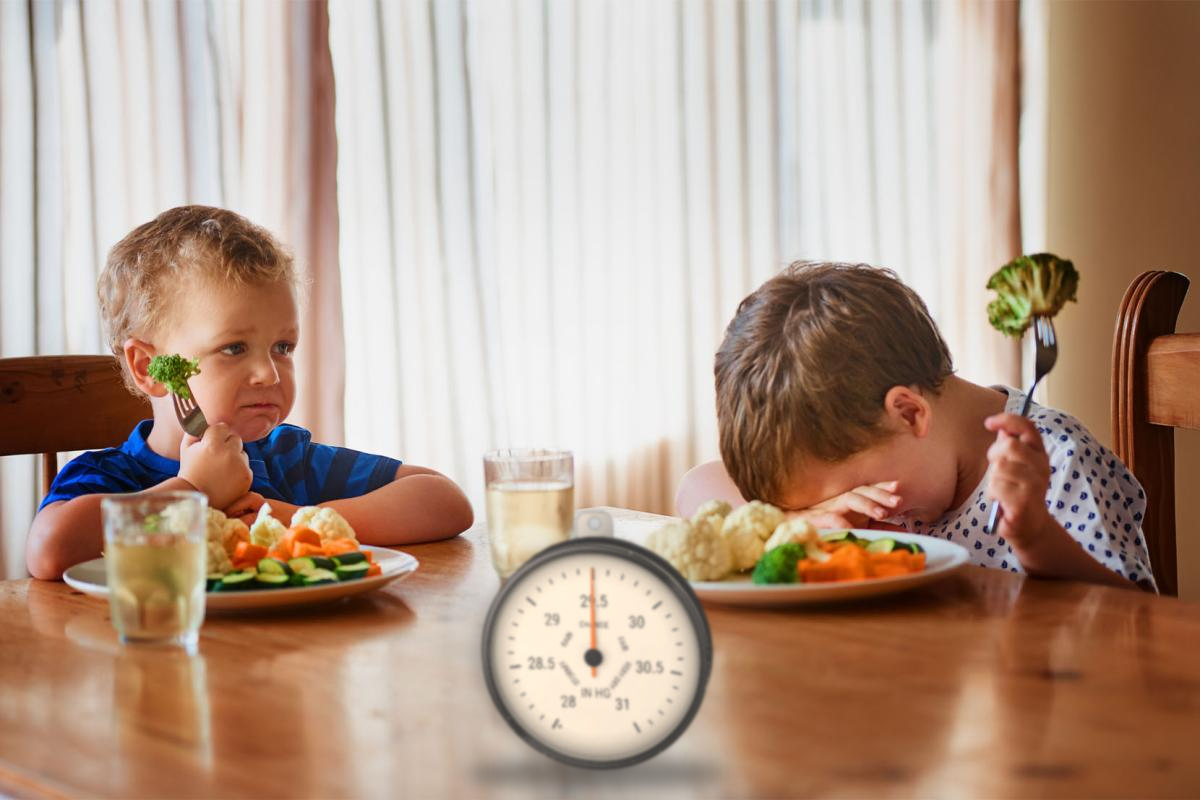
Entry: **29.5** inHg
